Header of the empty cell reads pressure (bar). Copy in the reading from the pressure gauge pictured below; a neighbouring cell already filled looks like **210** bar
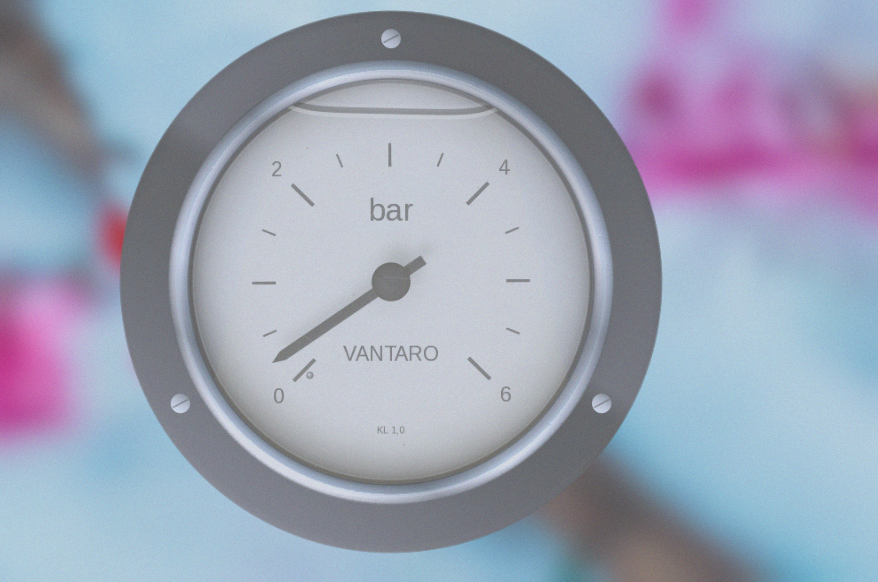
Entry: **0.25** bar
